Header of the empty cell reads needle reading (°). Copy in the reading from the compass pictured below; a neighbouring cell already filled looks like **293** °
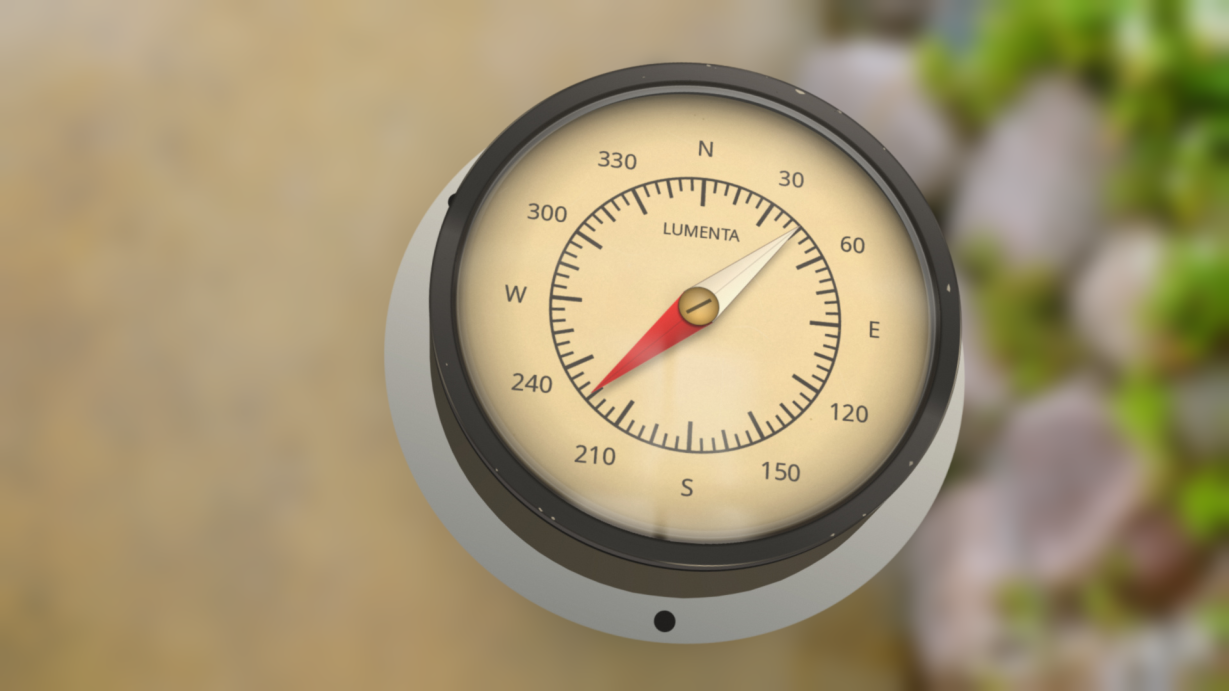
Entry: **225** °
